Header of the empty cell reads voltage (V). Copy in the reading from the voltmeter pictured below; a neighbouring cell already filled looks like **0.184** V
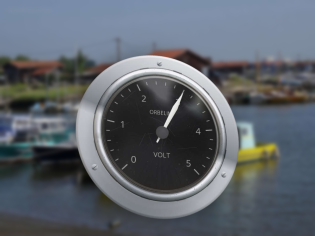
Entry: **3** V
